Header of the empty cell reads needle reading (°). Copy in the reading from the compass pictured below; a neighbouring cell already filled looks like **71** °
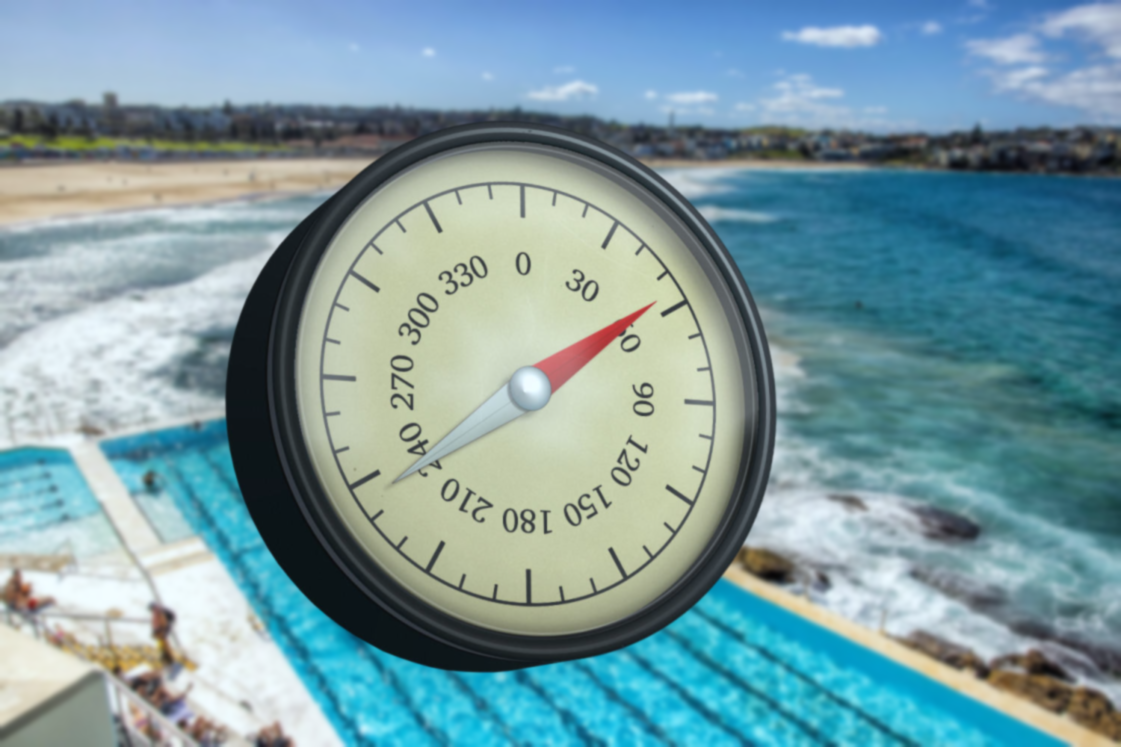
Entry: **55** °
